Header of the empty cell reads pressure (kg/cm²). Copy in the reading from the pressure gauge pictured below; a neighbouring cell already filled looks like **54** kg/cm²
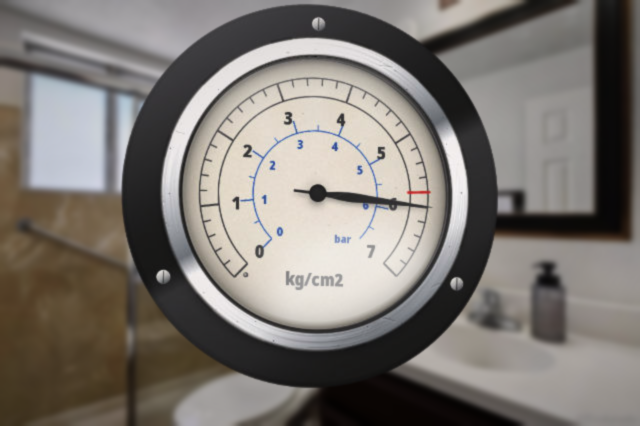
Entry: **6** kg/cm²
